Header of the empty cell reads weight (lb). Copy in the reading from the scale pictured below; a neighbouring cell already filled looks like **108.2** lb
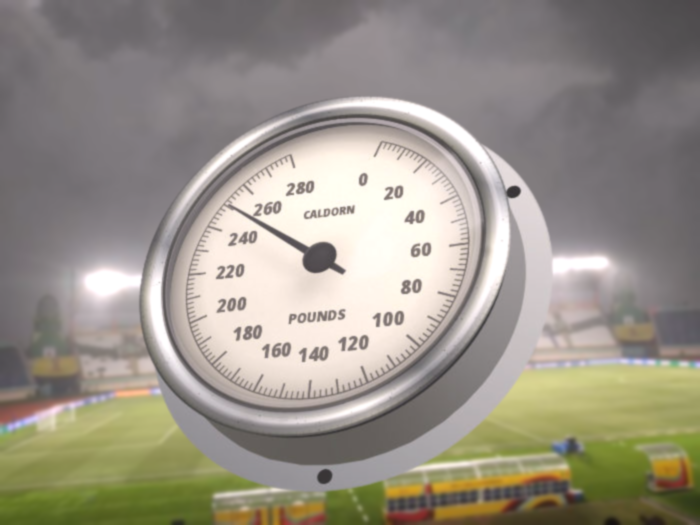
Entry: **250** lb
